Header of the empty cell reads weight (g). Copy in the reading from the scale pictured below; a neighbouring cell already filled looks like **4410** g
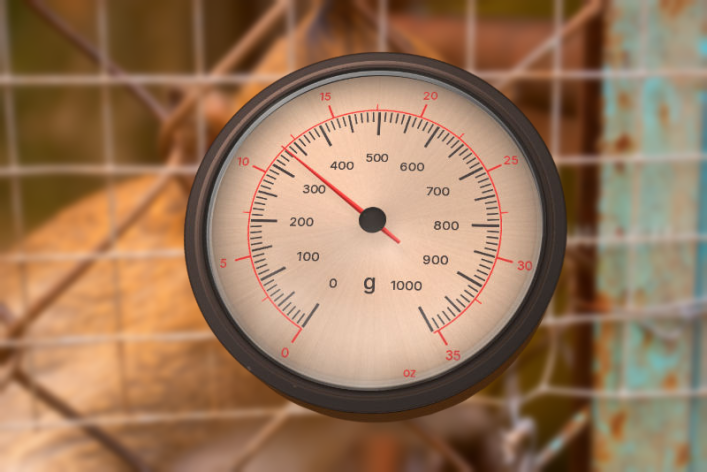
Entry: **330** g
